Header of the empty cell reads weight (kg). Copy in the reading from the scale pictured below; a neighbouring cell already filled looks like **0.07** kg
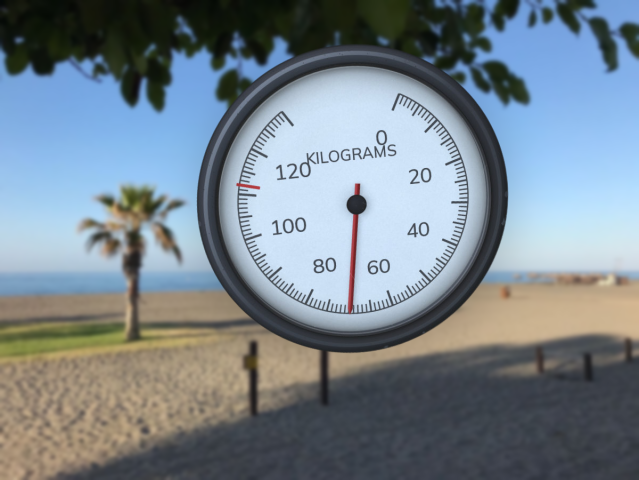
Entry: **70** kg
